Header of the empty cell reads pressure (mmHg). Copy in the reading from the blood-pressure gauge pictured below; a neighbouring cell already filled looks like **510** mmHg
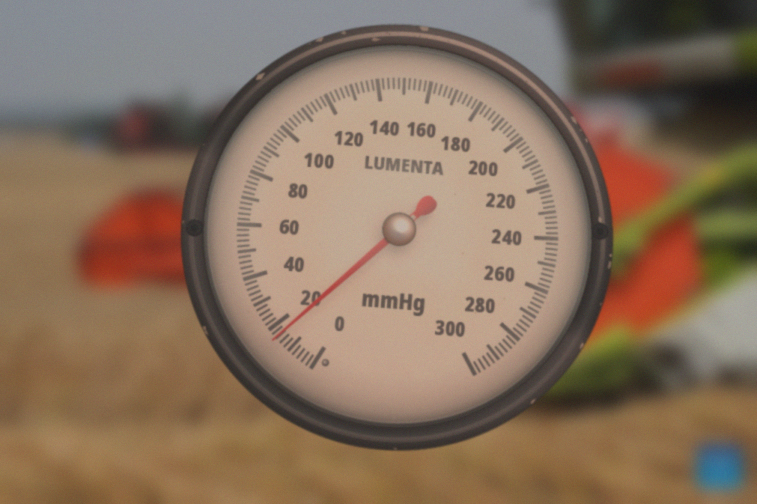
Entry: **16** mmHg
